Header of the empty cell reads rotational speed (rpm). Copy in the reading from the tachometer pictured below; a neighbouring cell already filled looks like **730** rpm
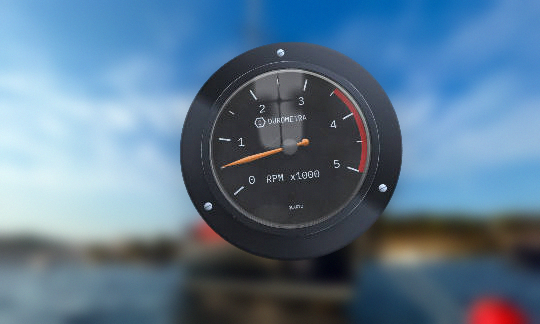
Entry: **500** rpm
